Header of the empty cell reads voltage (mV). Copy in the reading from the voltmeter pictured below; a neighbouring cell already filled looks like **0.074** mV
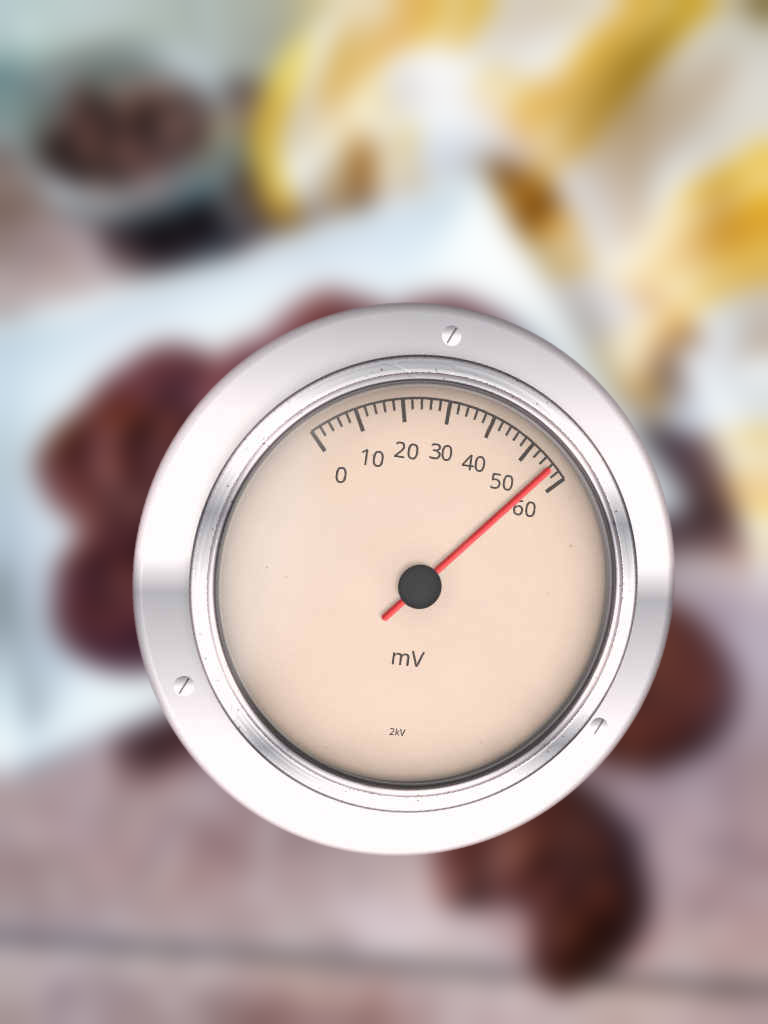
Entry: **56** mV
